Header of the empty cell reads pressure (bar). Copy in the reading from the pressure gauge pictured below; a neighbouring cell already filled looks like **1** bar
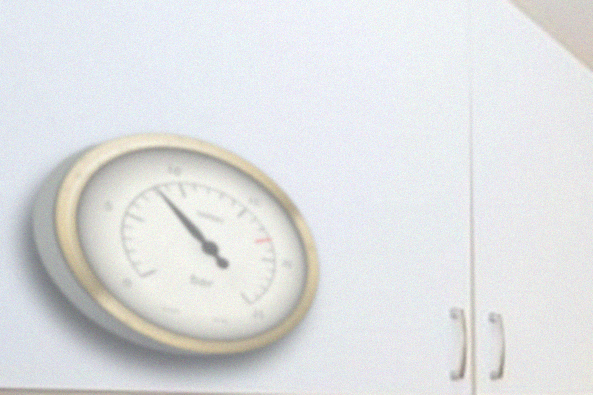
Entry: **8** bar
